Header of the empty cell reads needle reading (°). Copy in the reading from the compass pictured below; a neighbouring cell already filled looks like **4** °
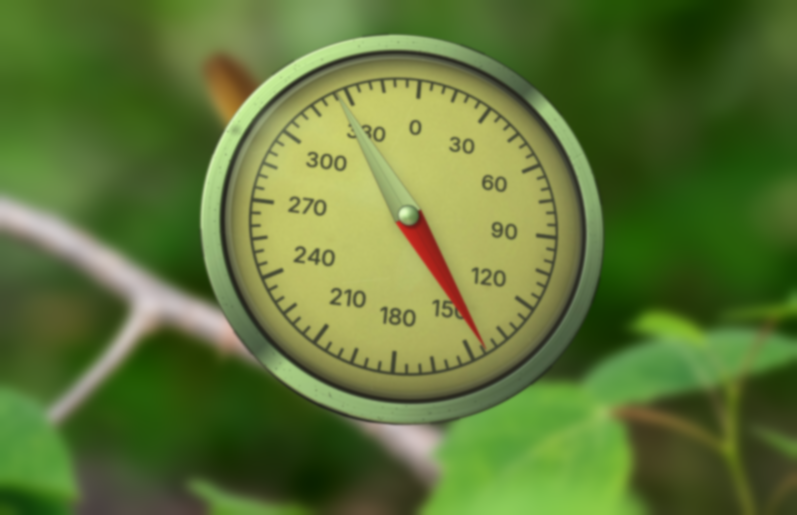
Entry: **145** °
